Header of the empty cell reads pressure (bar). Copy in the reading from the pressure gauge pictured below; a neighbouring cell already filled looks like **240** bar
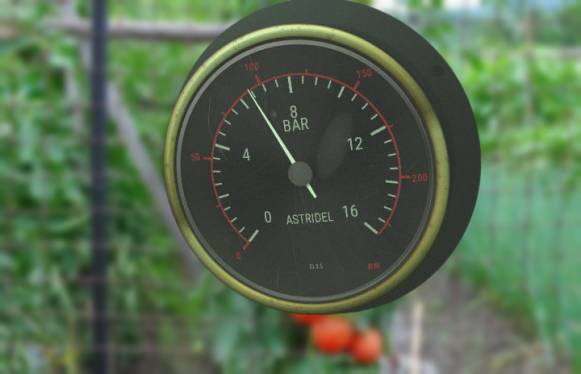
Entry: **6.5** bar
